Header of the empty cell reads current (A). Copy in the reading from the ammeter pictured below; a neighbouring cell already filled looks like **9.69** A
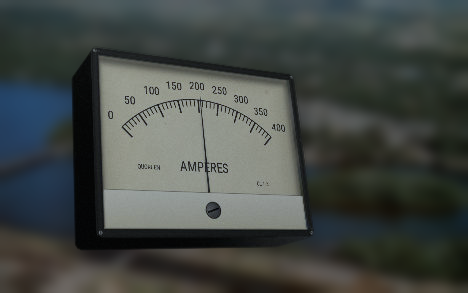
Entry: **200** A
